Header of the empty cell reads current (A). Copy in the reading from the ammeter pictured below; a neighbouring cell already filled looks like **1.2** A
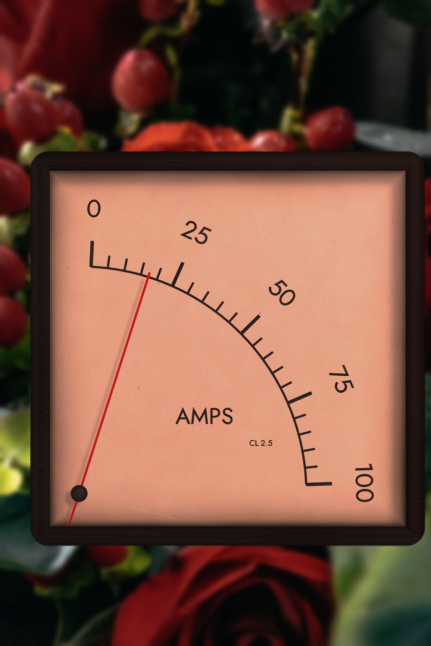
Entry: **17.5** A
